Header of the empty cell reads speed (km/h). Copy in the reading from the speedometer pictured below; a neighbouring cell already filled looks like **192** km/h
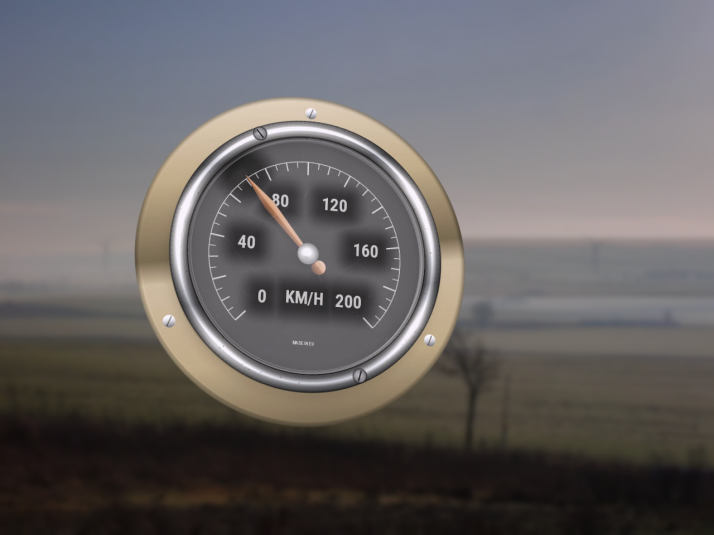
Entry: **70** km/h
